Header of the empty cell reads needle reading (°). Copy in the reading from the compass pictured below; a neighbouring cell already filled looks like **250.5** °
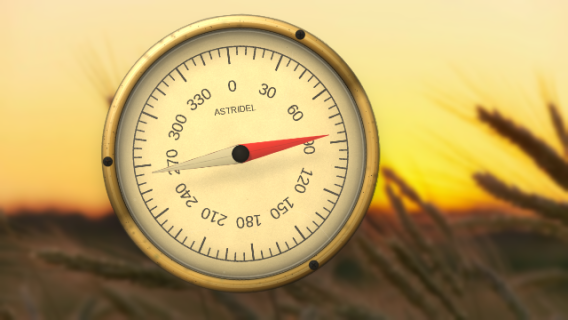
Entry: **85** °
